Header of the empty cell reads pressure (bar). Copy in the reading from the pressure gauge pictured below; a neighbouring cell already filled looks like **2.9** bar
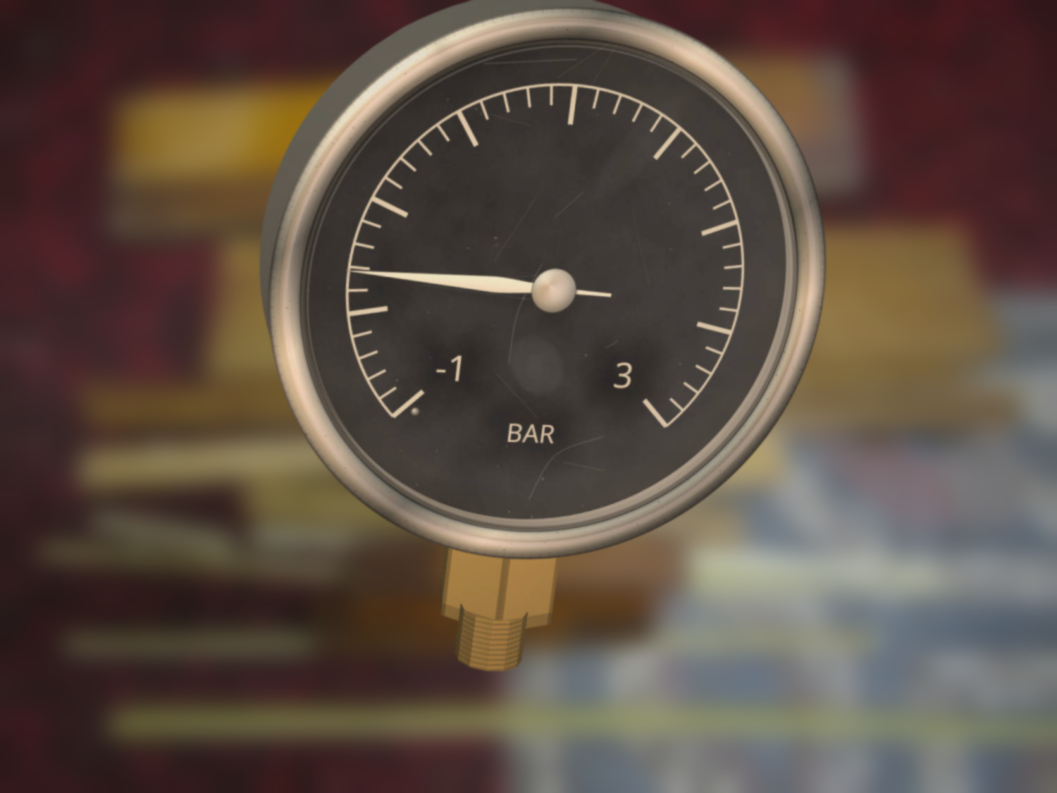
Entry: **-0.3** bar
